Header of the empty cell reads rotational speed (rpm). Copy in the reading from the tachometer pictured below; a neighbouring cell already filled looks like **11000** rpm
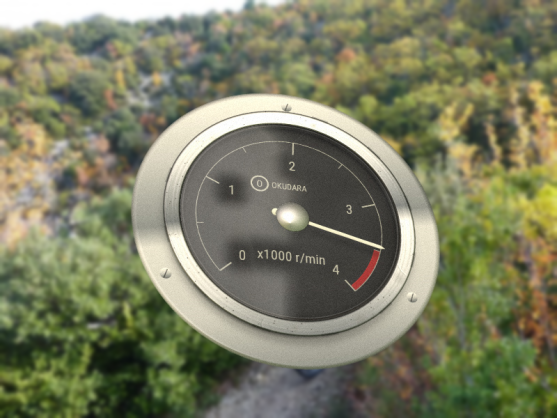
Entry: **3500** rpm
